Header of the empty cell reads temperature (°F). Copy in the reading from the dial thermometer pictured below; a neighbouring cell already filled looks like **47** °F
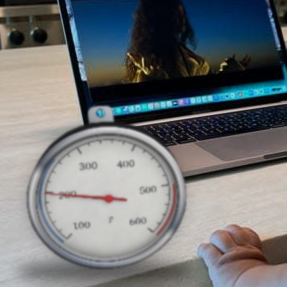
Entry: **200** °F
